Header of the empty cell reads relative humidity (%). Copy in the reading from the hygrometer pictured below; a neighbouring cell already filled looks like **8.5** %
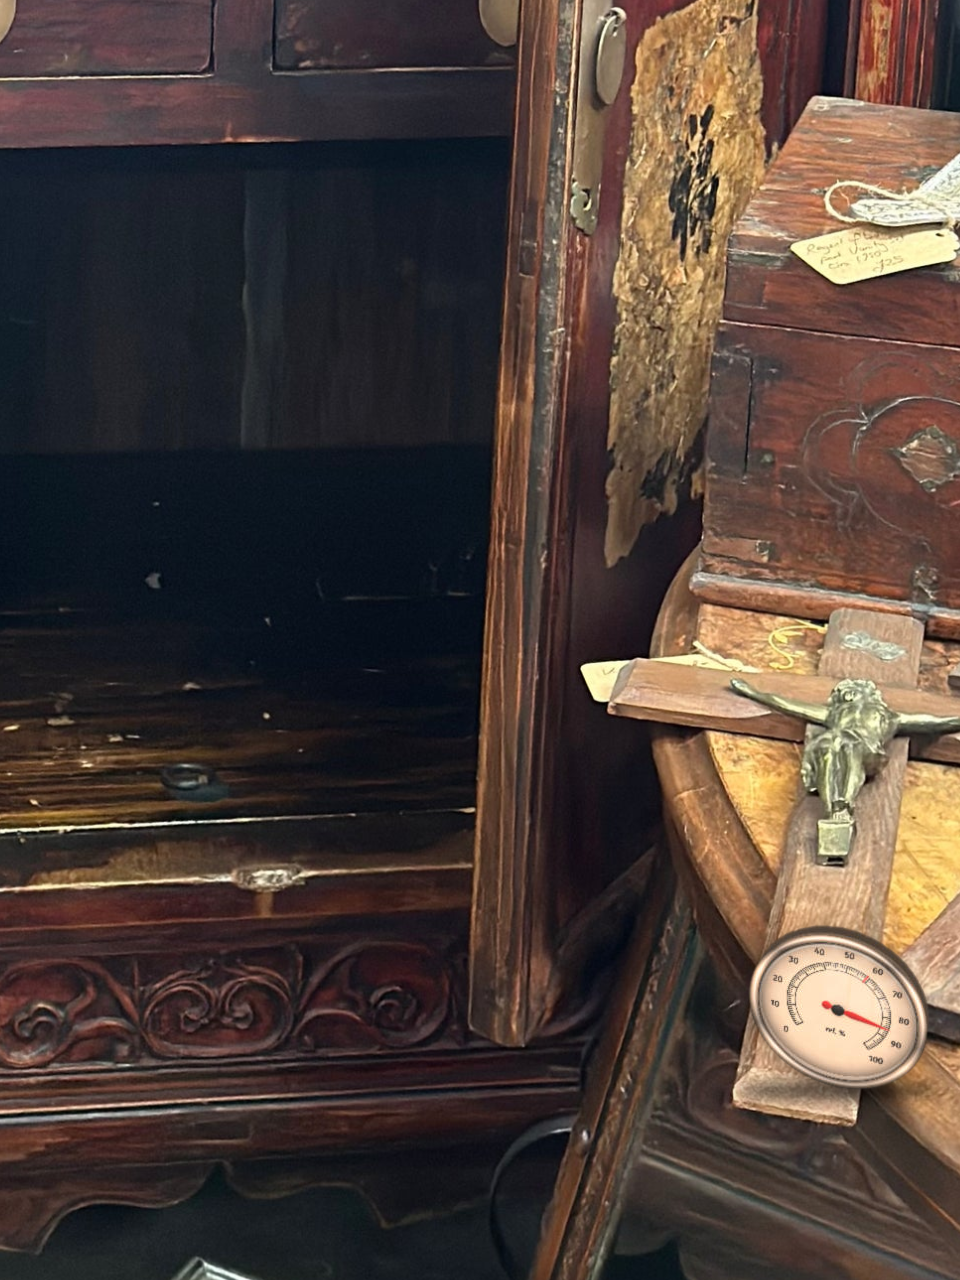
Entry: **85** %
